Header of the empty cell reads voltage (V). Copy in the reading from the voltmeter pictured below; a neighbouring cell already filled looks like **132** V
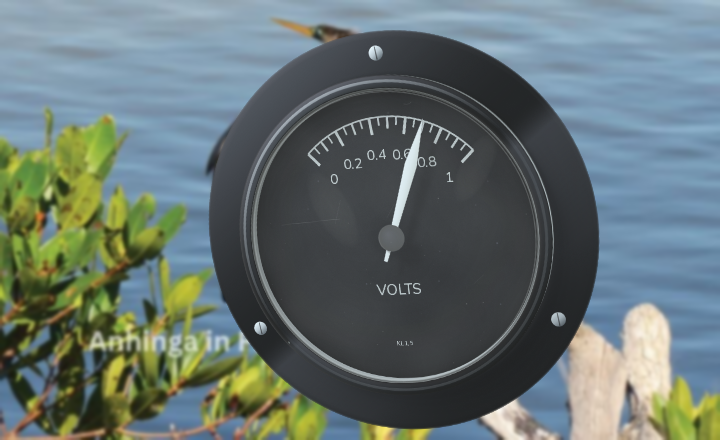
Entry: **0.7** V
